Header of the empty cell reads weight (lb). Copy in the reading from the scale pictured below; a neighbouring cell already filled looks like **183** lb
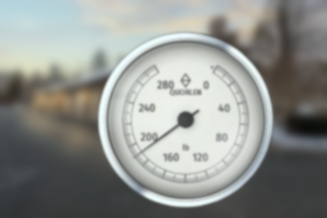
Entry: **190** lb
